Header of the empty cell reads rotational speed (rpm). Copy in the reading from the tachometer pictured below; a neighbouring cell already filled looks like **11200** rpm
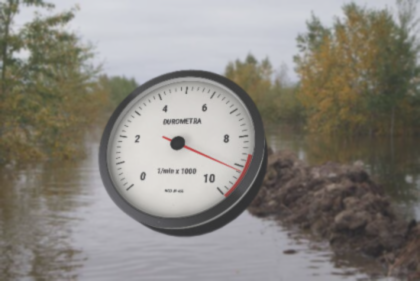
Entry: **9200** rpm
